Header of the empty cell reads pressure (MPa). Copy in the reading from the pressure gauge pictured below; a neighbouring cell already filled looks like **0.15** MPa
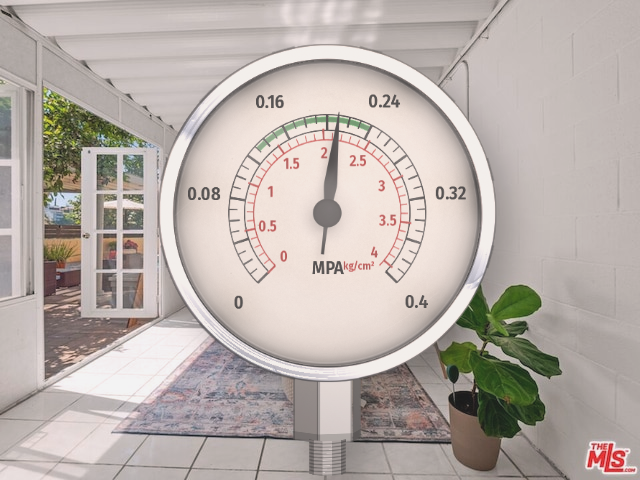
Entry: **0.21** MPa
